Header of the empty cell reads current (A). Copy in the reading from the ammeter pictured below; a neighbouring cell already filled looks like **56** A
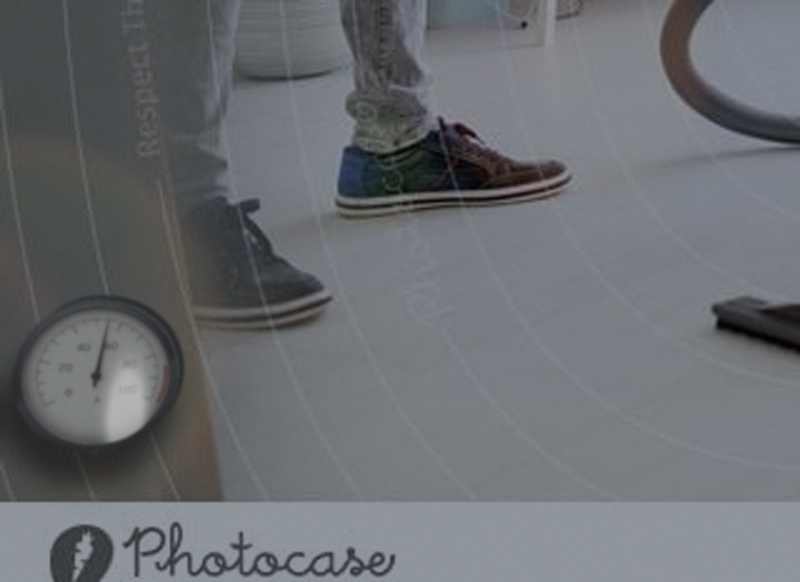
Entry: **55** A
